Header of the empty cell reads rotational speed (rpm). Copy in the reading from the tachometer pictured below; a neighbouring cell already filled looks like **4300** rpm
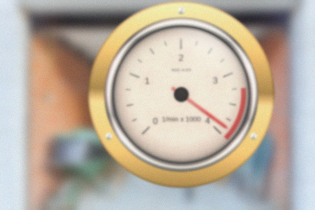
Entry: **3875** rpm
